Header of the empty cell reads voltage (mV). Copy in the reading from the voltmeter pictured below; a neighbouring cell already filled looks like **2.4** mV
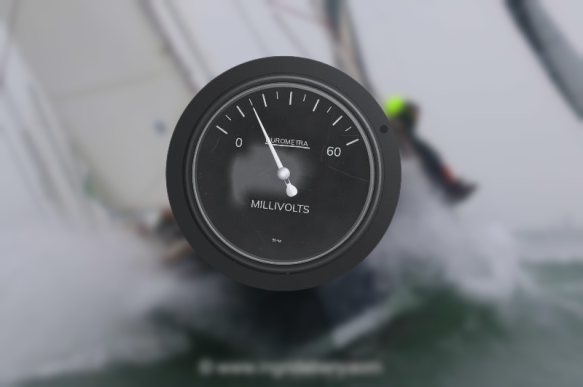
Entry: **15** mV
